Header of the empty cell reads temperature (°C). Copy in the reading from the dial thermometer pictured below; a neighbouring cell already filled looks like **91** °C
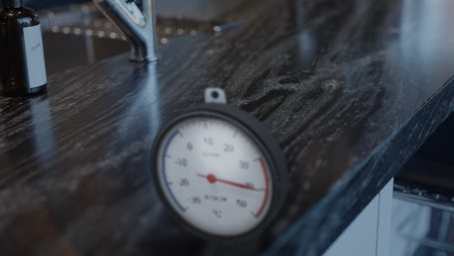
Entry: **40** °C
